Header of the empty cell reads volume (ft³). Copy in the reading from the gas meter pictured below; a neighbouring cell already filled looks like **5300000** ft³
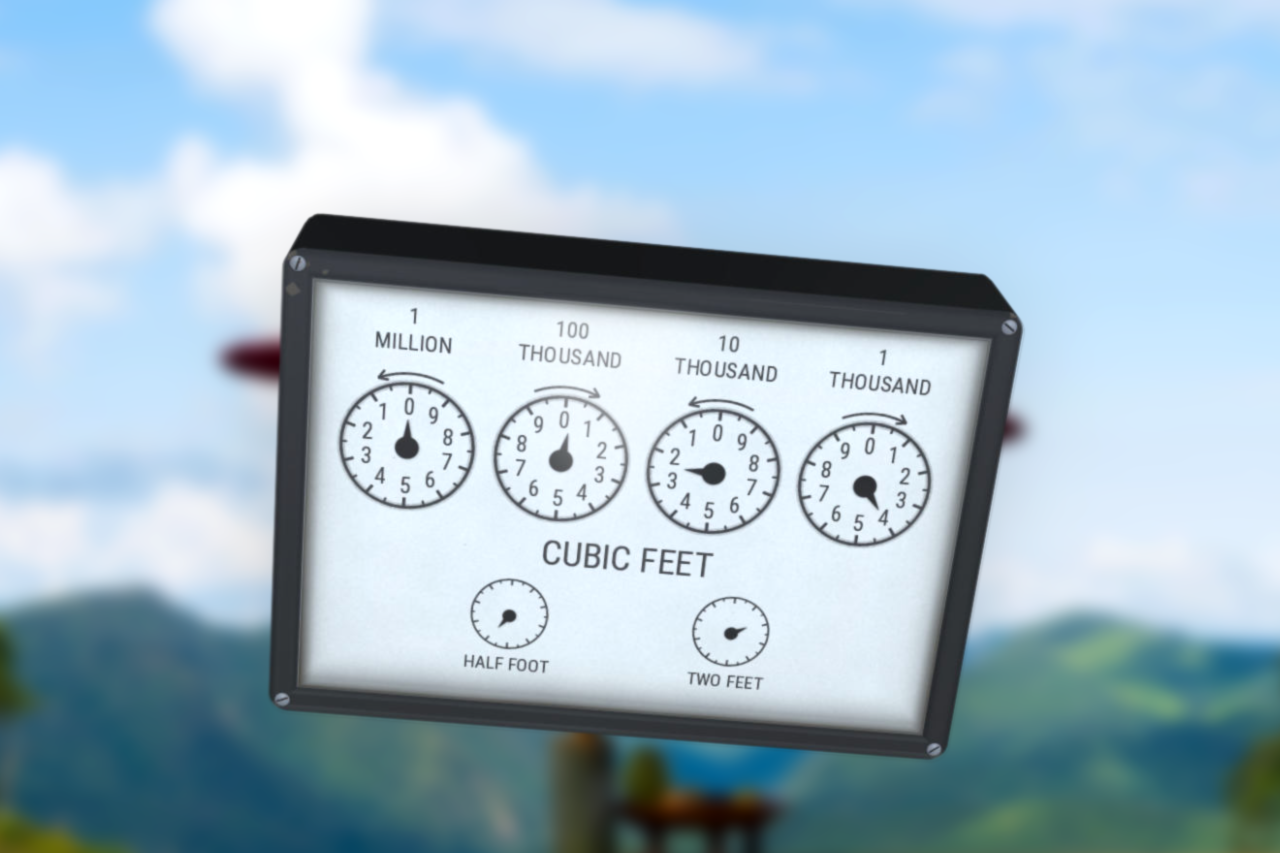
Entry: **2400** ft³
